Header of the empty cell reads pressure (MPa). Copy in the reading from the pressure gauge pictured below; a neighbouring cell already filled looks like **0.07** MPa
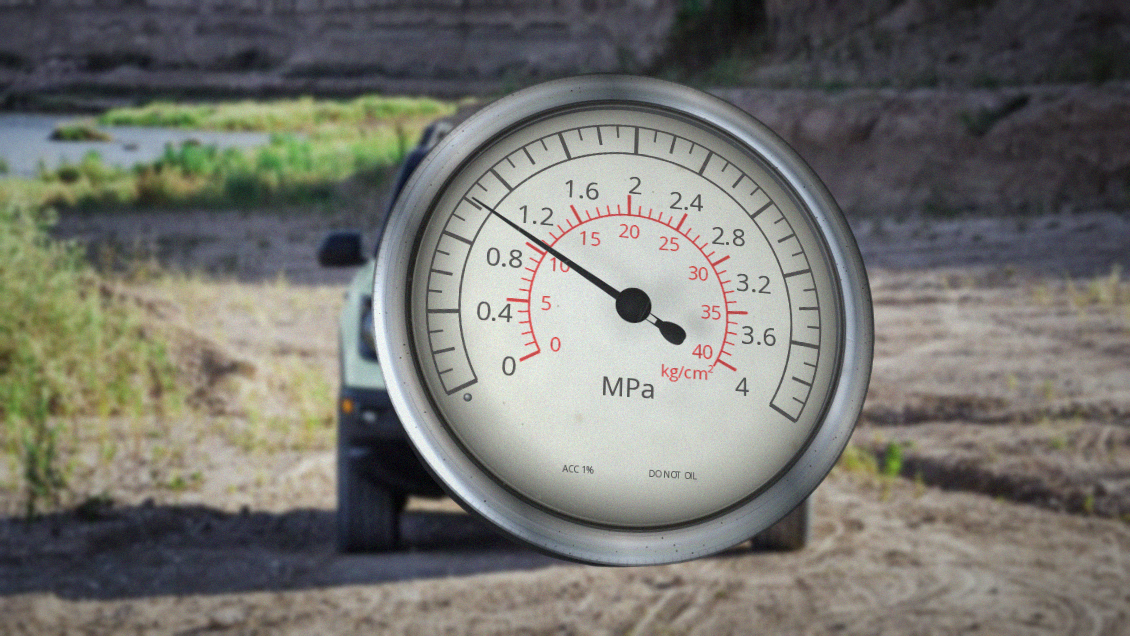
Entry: **1** MPa
